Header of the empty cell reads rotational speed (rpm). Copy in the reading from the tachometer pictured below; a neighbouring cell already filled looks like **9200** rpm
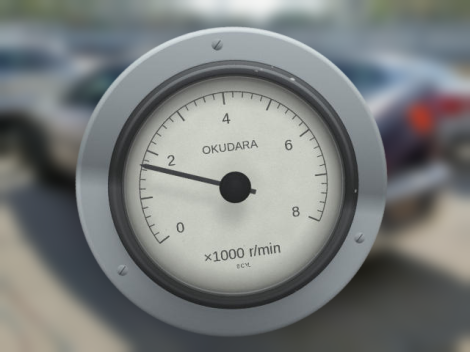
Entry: **1700** rpm
